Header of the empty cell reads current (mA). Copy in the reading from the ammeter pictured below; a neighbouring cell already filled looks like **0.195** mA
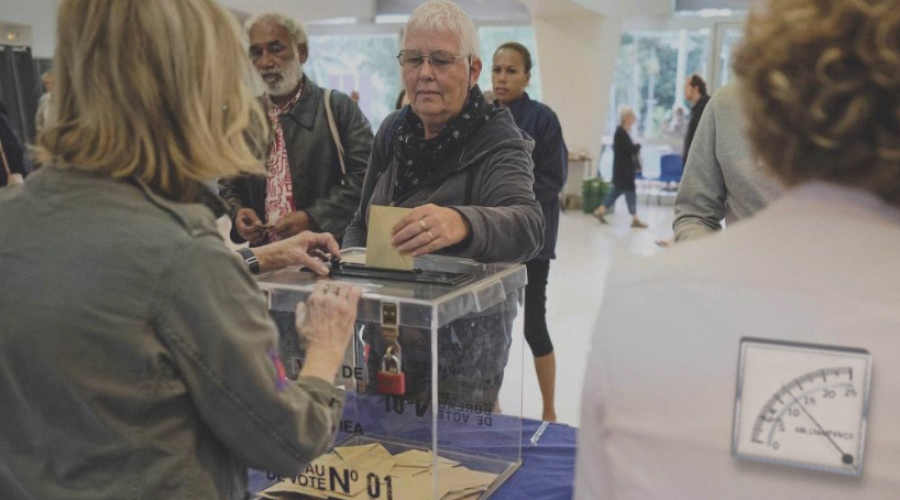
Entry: **12.5** mA
